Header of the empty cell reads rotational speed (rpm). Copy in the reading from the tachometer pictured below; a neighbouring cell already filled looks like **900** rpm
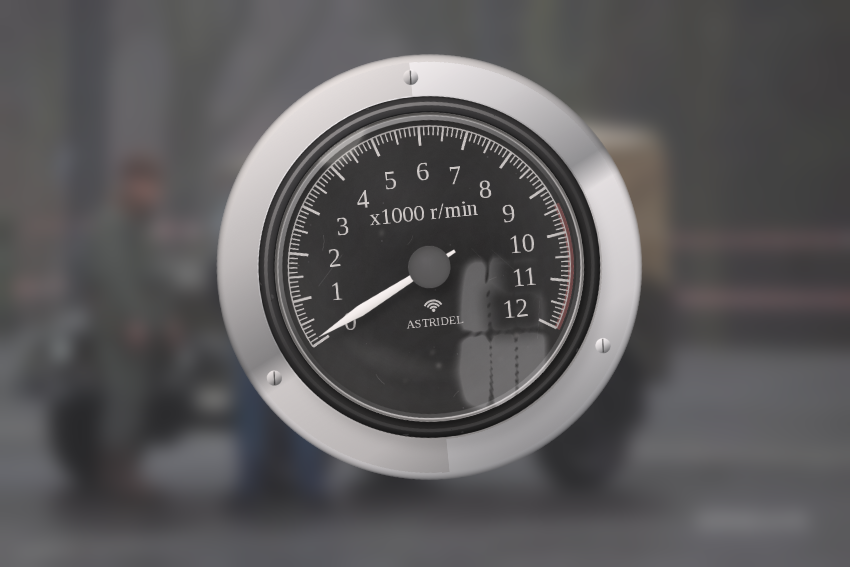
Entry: **100** rpm
